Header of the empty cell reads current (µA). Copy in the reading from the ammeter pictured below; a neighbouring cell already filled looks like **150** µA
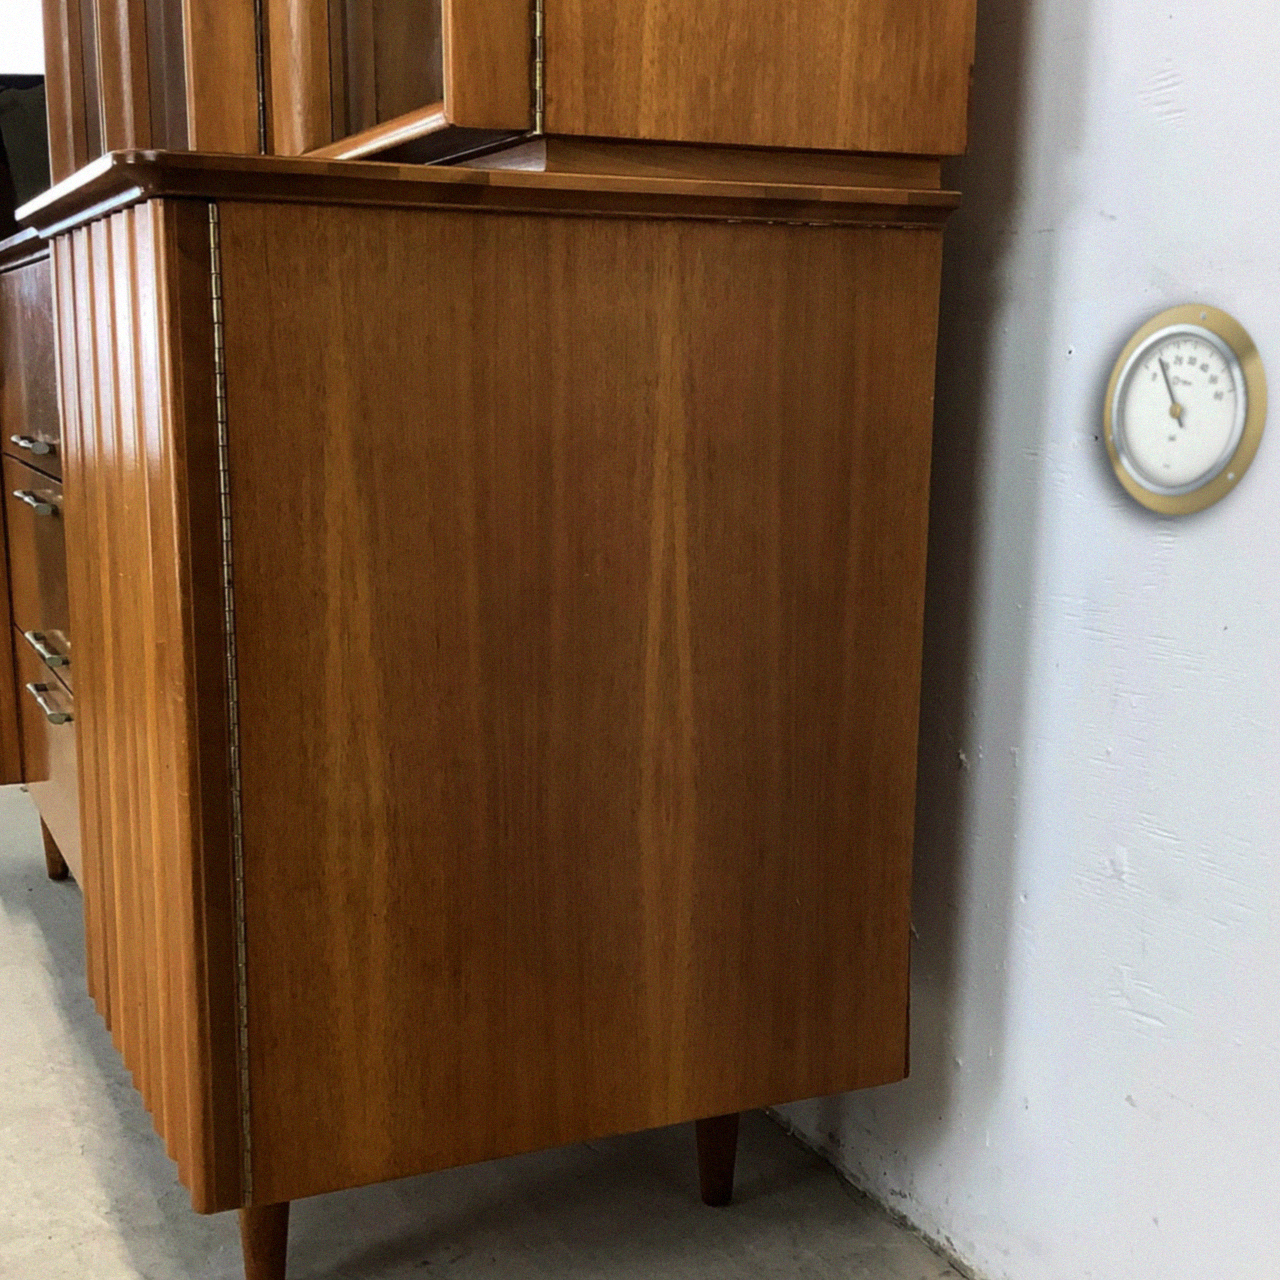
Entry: **10** µA
